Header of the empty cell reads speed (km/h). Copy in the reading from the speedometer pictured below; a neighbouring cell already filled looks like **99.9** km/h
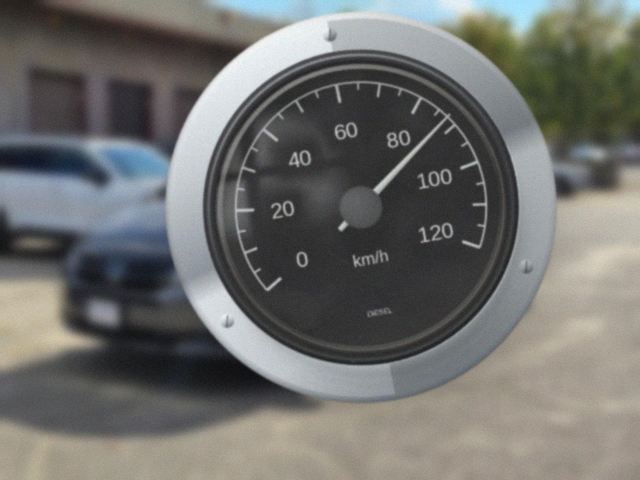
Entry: **87.5** km/h
